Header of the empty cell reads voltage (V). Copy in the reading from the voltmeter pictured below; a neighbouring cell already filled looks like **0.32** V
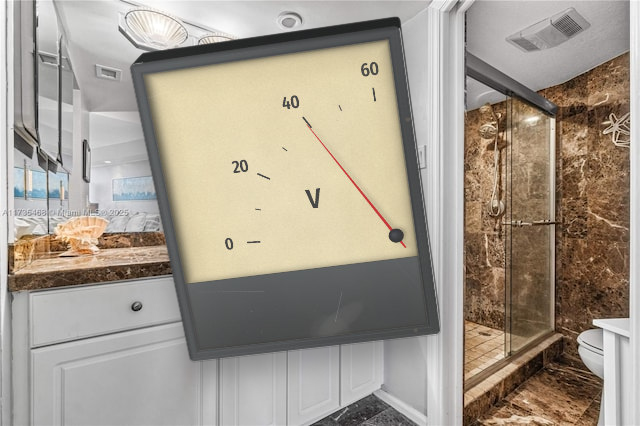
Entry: **40** V
